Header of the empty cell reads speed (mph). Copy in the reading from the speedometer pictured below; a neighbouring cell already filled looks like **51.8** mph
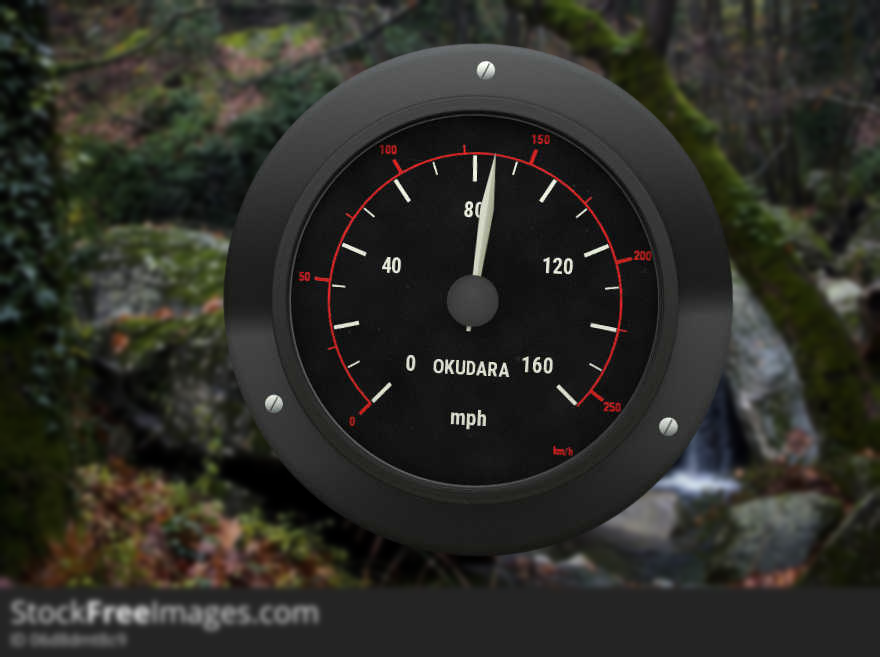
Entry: **85** mph
